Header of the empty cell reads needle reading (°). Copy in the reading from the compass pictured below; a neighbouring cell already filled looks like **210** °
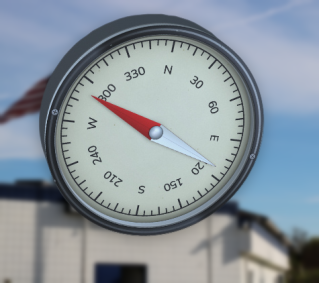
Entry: **292.5** °
